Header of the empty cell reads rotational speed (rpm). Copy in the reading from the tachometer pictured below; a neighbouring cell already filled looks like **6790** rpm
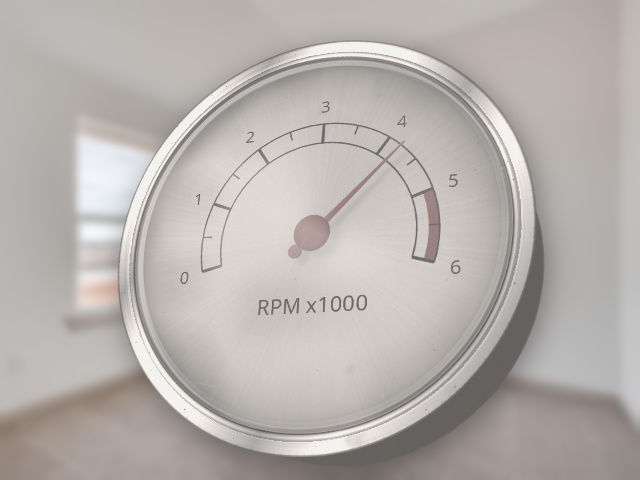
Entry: **4250** rpm
